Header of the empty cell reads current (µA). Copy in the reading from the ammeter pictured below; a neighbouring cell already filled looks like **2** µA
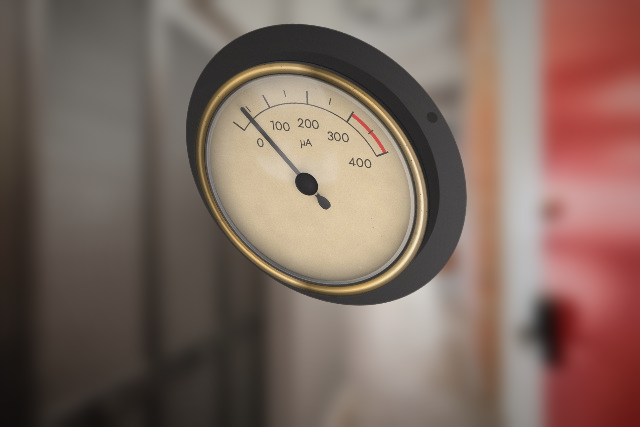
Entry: **50** µA
